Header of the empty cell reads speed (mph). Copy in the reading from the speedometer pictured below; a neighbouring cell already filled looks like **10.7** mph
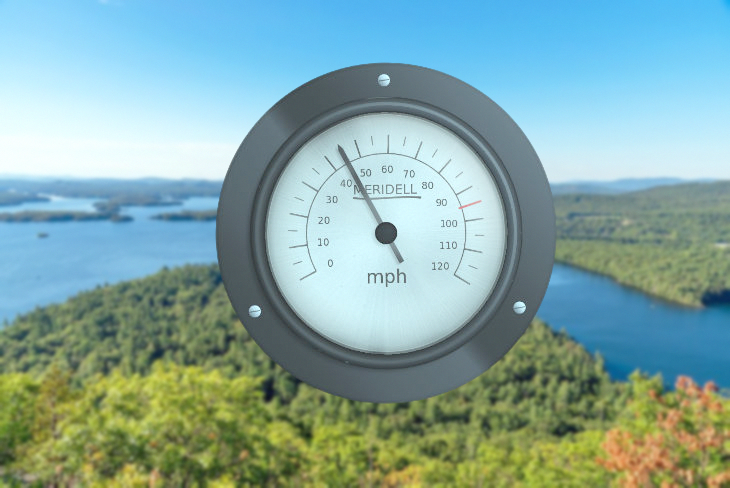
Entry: **45** mph
